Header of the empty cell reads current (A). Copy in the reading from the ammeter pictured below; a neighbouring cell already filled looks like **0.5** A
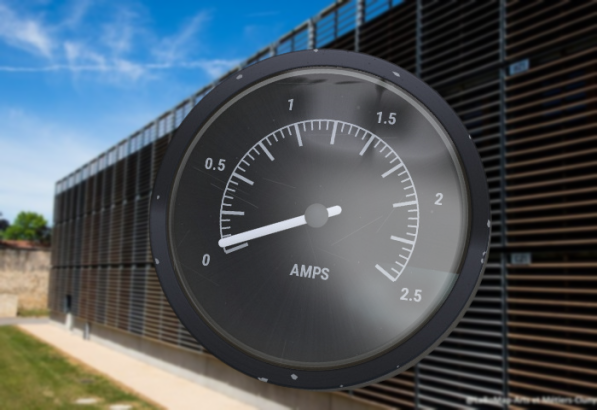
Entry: **0.05** A
